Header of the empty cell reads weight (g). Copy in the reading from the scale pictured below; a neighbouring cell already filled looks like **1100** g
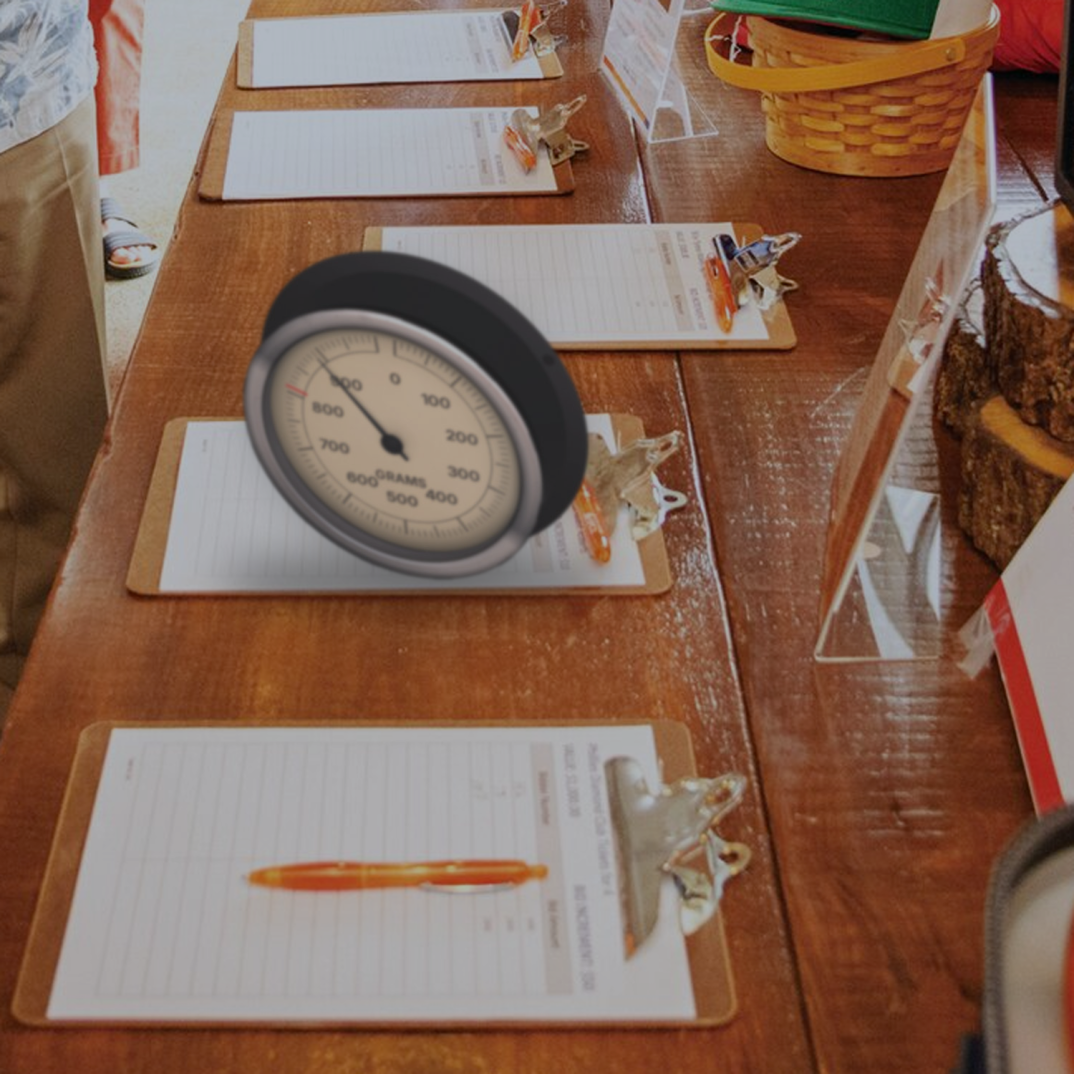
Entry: **900** g
